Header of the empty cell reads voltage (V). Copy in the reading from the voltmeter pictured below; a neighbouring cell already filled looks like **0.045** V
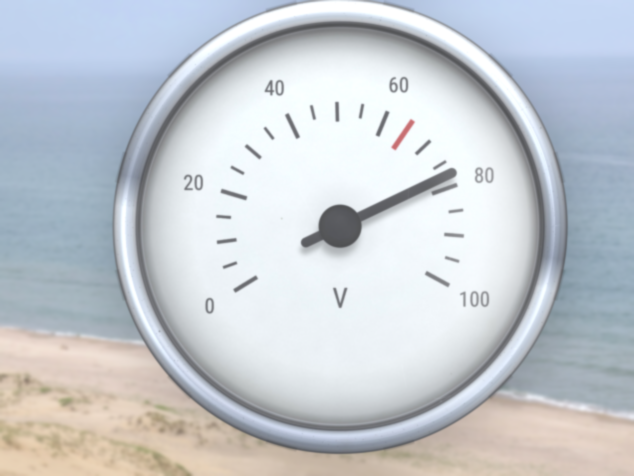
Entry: **77.5** V
